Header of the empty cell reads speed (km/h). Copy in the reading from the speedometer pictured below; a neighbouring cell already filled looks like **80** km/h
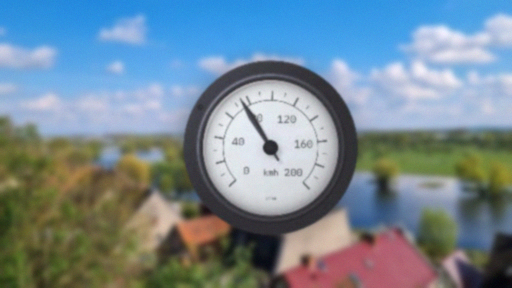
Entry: **75** km/h
